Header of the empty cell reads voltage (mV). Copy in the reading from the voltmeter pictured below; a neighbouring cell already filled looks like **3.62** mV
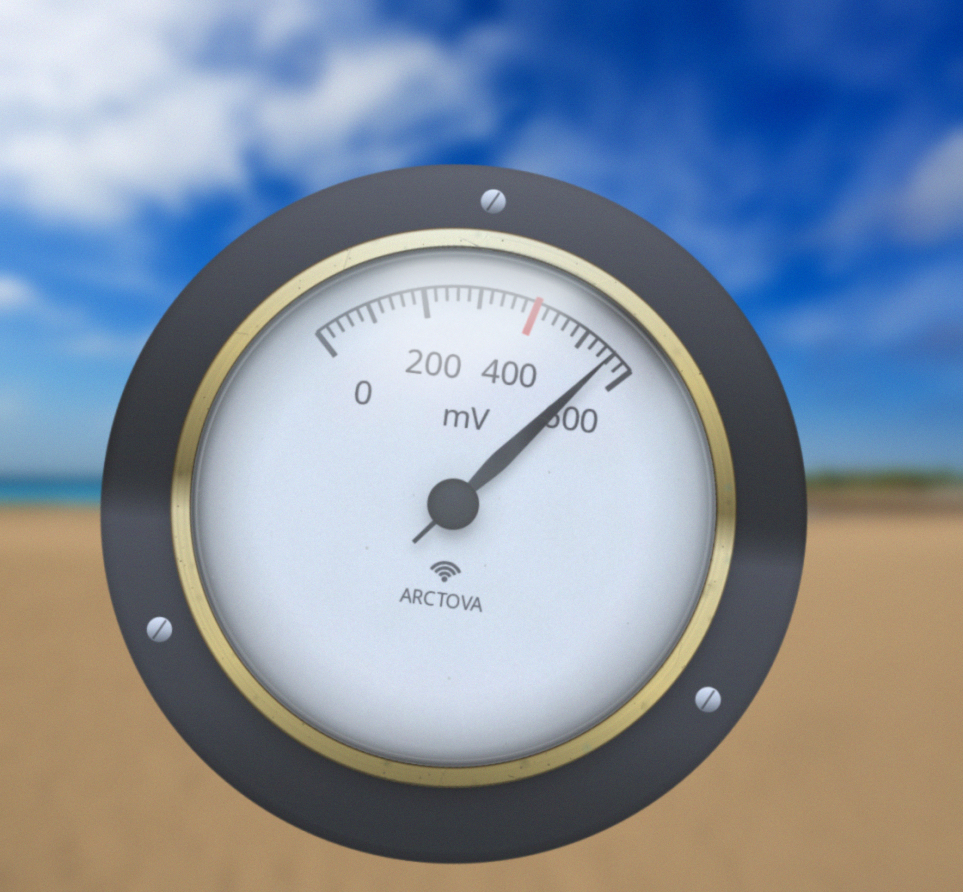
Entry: **560** mV
